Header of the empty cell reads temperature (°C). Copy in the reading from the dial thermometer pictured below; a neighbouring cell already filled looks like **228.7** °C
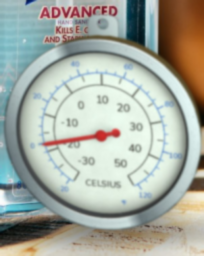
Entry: **-17.5** °C
